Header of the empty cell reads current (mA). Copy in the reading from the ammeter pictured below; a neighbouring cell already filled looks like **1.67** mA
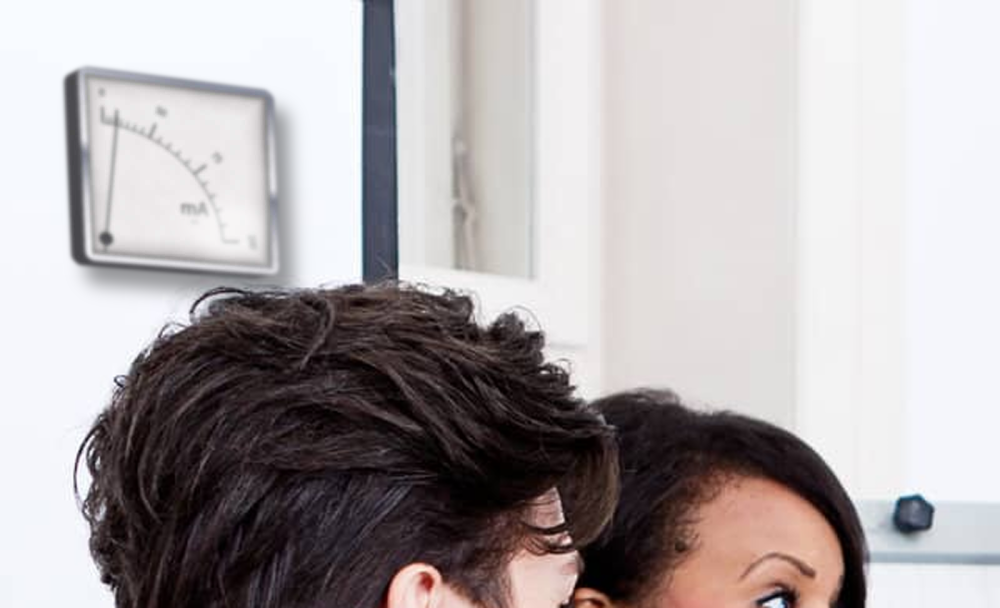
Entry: **25** mA
